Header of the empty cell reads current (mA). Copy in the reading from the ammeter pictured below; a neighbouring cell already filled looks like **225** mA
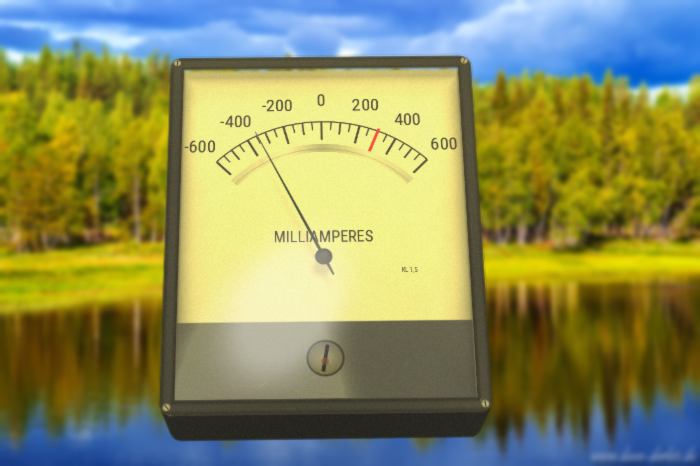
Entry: **-350** mA
